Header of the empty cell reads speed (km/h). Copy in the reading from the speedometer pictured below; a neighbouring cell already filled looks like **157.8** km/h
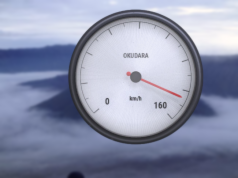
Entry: **145** km/h
